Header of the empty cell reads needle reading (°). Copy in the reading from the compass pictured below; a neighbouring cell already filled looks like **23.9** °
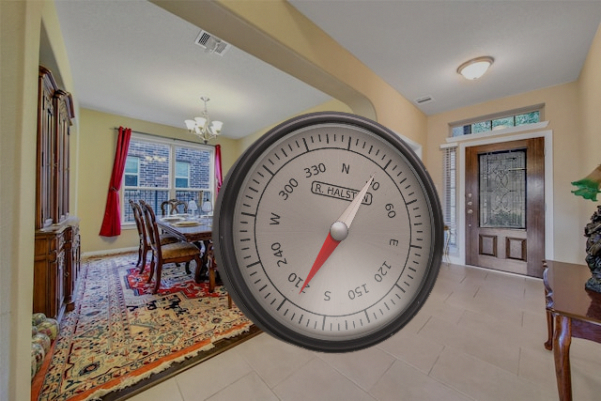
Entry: **205** °
